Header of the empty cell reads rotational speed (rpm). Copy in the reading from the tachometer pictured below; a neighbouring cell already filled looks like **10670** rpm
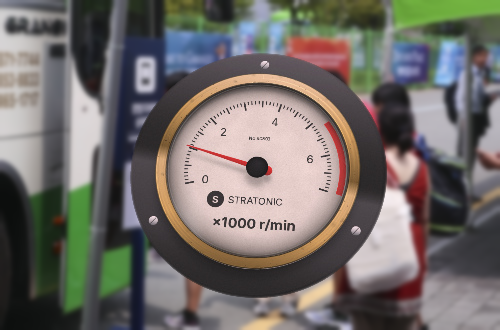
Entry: **1000** rpm
